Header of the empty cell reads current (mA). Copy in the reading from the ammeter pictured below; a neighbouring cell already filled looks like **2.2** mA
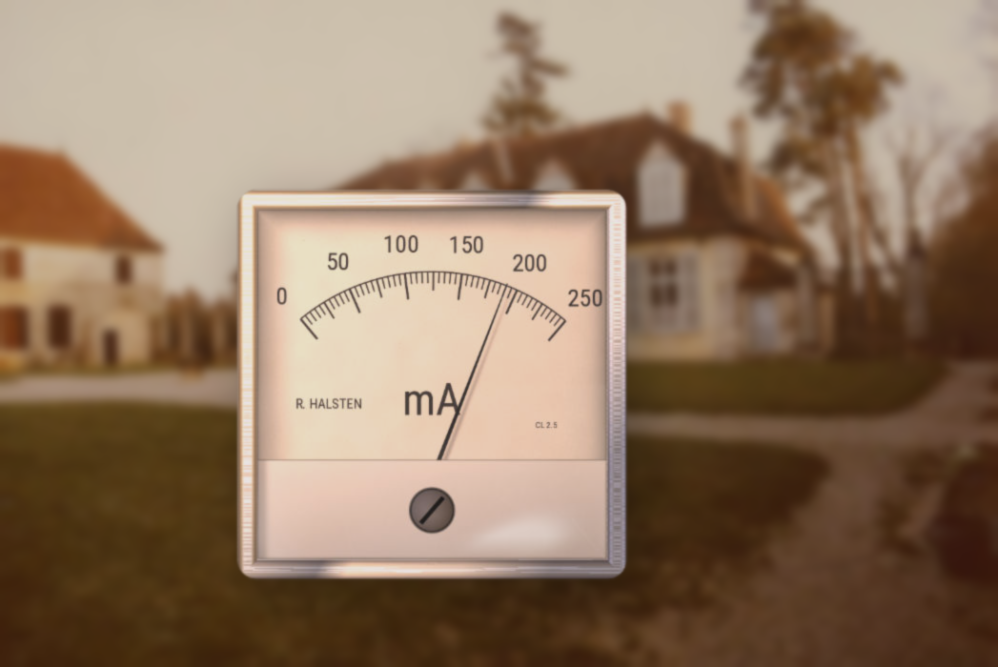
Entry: **190** mA
